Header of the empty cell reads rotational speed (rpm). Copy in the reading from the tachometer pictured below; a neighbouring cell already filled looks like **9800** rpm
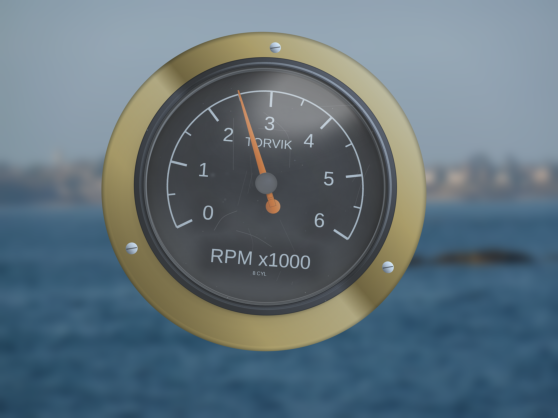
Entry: **2500** rpm
